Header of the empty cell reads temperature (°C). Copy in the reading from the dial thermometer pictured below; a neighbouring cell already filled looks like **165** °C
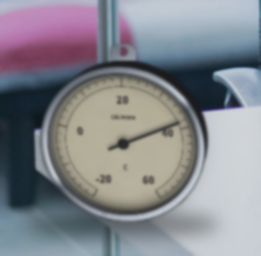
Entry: **38** °C
